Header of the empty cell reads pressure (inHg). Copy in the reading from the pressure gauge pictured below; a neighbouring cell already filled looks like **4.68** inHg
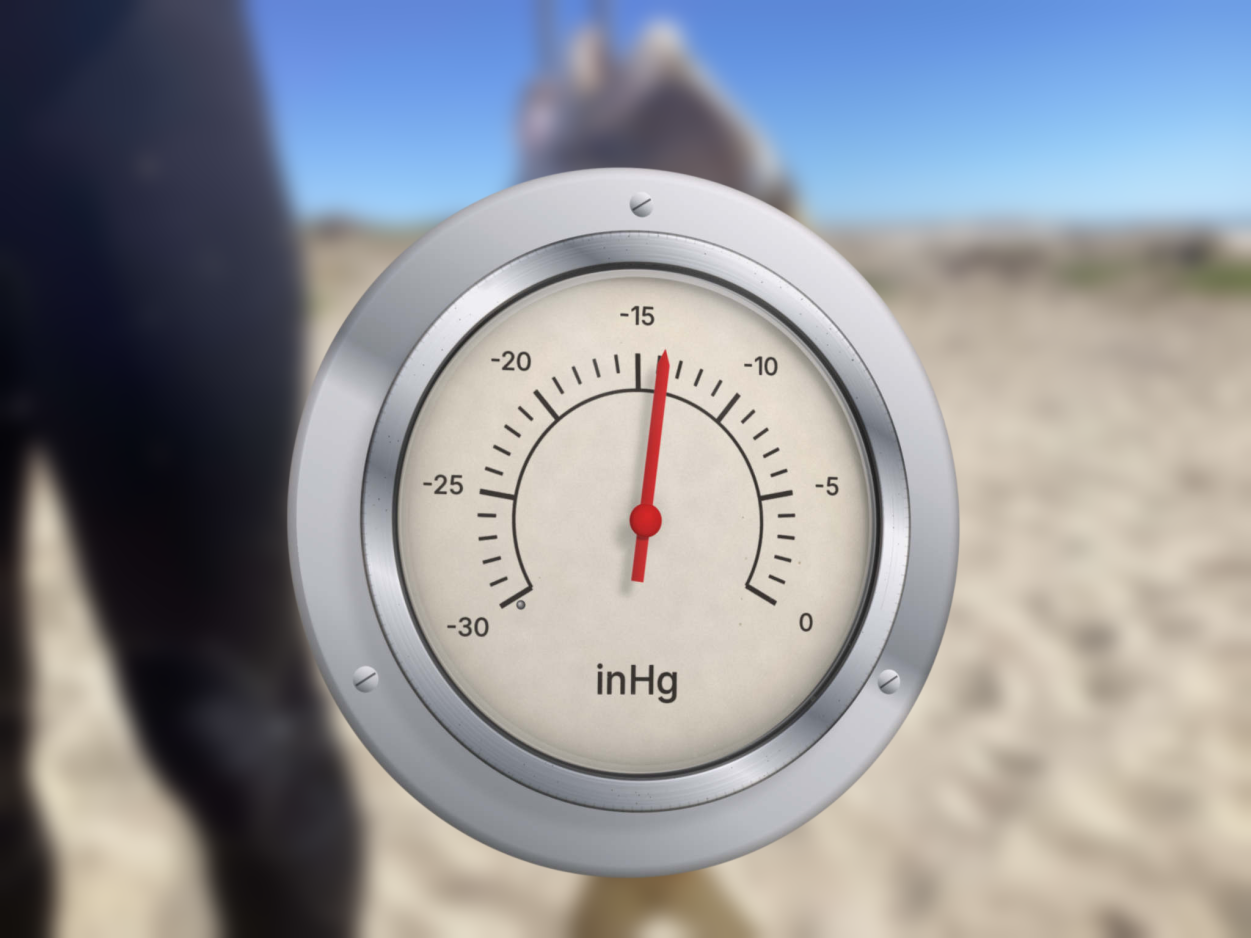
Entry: **-14** inHg
